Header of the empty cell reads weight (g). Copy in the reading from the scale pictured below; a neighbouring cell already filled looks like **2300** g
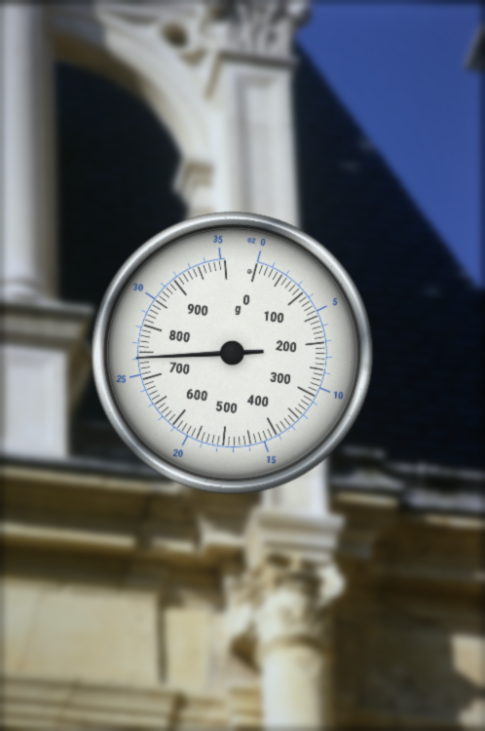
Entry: **740** g
